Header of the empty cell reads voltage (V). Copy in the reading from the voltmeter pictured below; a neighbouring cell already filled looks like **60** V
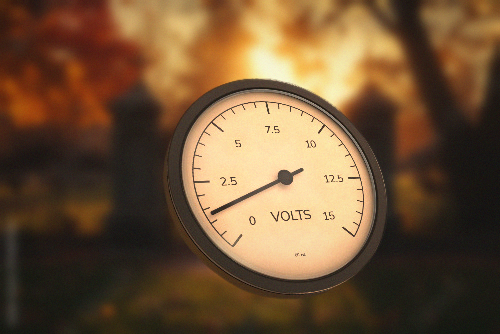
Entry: **1.25** V
